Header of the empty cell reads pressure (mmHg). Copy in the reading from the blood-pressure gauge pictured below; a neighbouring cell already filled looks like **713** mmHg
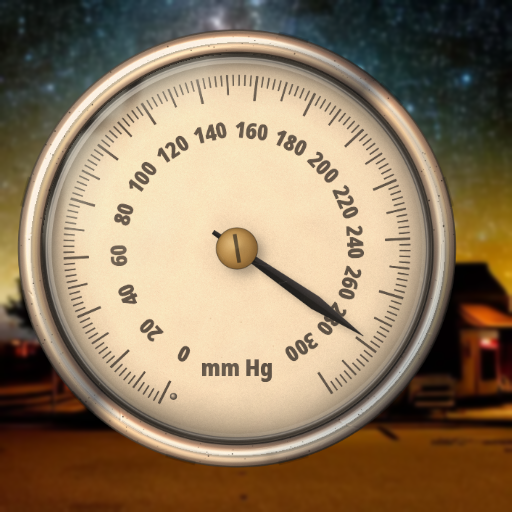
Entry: **278** mmHg
